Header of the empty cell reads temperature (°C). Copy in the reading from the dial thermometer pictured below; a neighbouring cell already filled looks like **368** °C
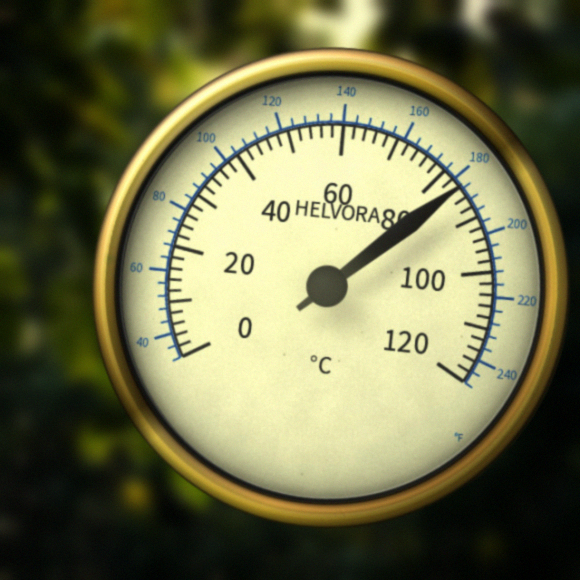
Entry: **84** °C
